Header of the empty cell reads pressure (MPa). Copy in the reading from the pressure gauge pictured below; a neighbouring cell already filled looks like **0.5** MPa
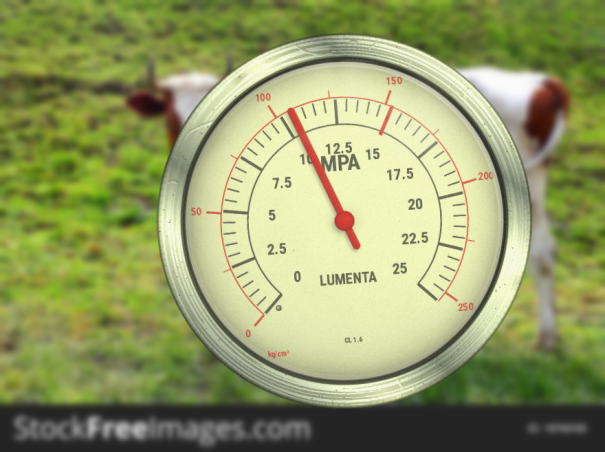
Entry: **10.5** MPa
